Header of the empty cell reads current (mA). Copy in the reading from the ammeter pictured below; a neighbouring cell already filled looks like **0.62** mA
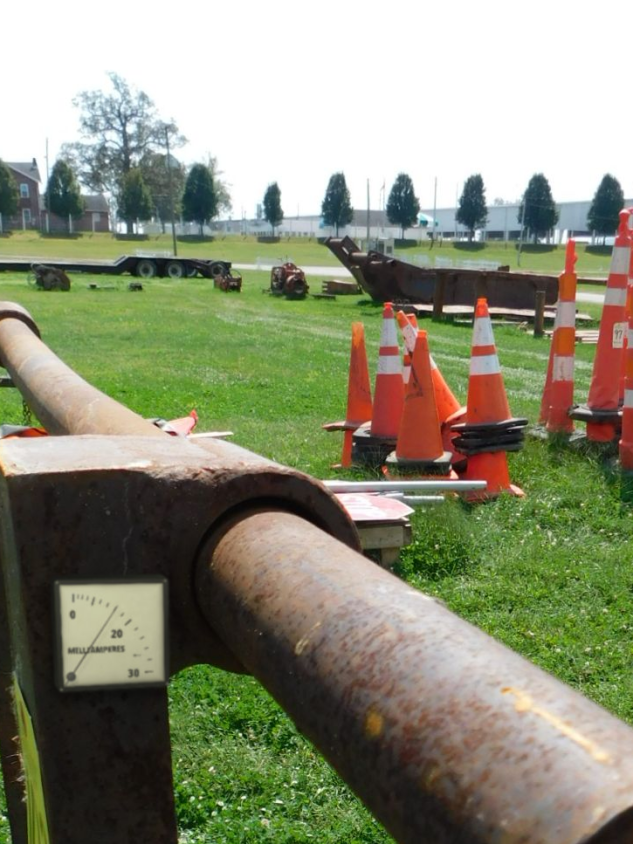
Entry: **16** mA
